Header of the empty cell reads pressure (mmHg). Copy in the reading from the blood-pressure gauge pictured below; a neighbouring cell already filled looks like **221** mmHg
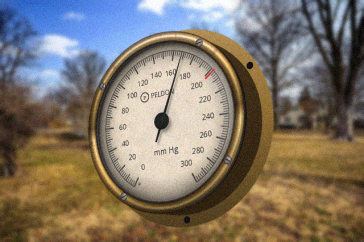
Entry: **170** mmHg
